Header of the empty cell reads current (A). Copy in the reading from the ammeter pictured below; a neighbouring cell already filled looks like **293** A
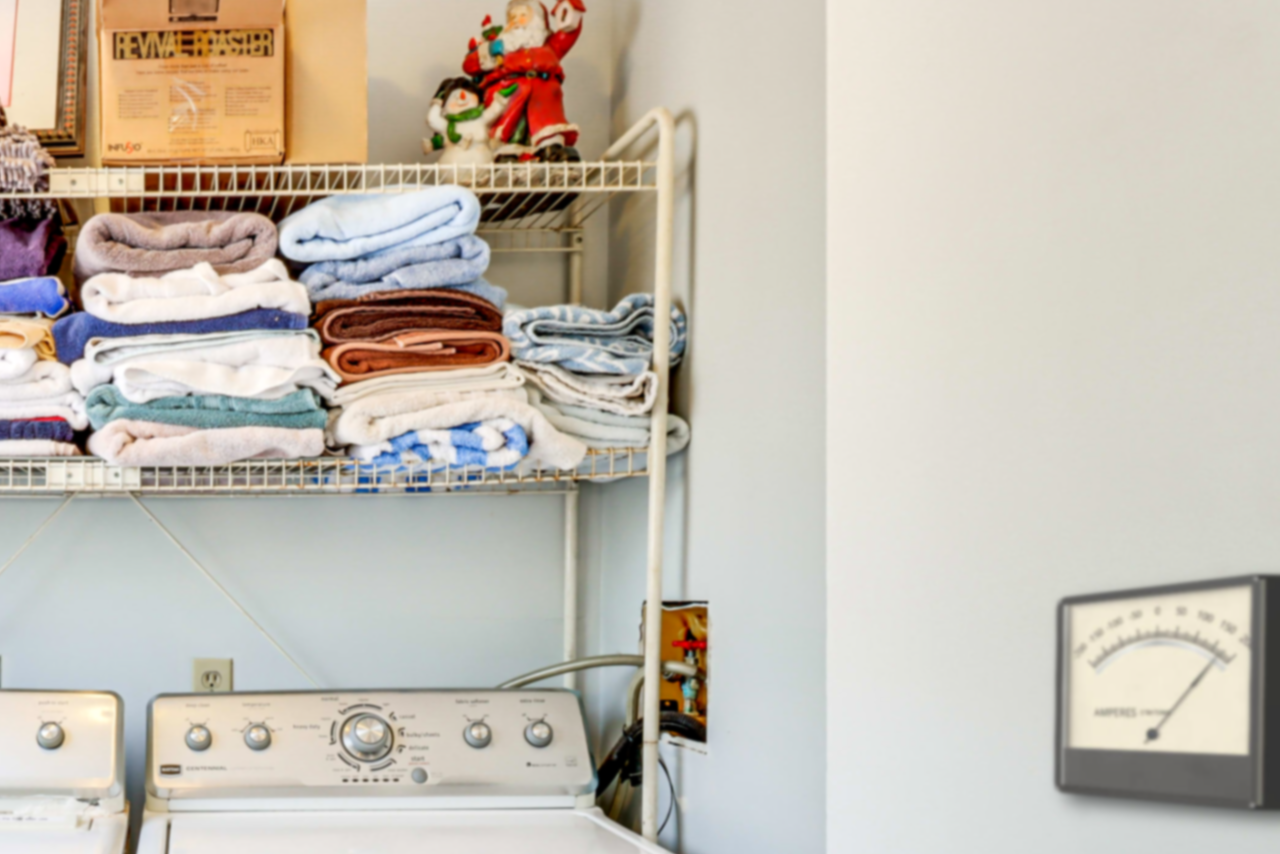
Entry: **175** A
